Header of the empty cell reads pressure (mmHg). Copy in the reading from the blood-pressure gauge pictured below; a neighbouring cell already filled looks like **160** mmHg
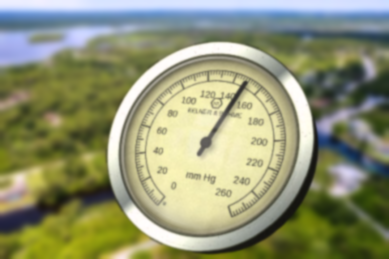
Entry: **150** mmHg
